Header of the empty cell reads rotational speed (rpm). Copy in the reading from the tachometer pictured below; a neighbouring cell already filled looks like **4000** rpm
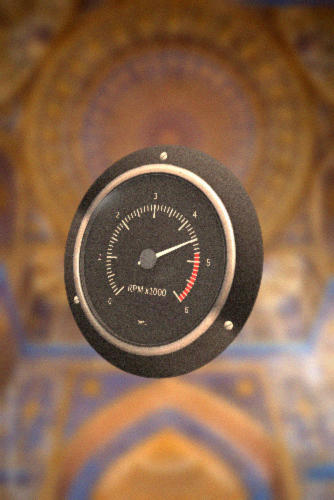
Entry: **4500** rpm
